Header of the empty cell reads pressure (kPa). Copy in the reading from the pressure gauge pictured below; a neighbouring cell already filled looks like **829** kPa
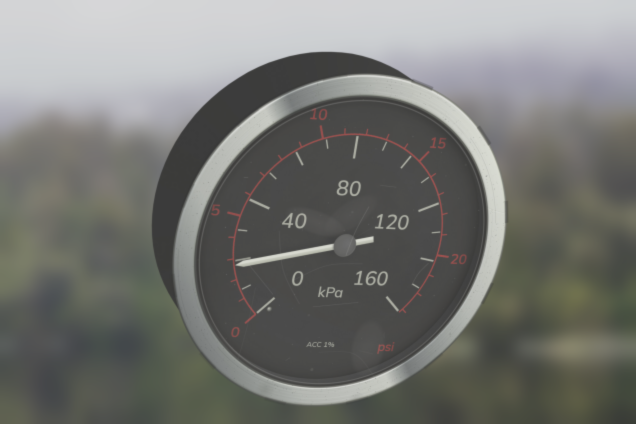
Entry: **20** kPa
